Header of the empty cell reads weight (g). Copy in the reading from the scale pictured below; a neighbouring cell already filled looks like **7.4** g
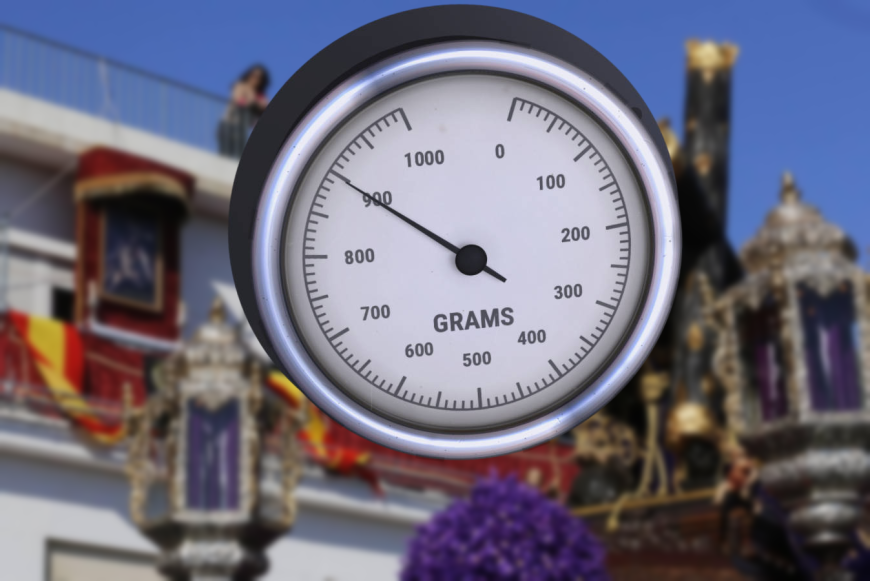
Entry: **900** g
